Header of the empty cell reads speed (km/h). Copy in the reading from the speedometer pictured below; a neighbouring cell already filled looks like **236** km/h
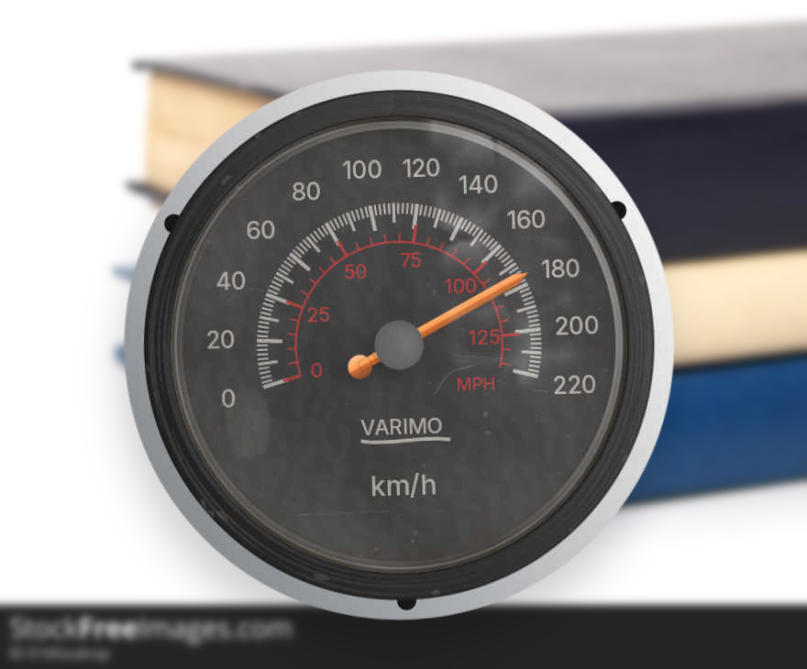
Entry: **176** km/h
